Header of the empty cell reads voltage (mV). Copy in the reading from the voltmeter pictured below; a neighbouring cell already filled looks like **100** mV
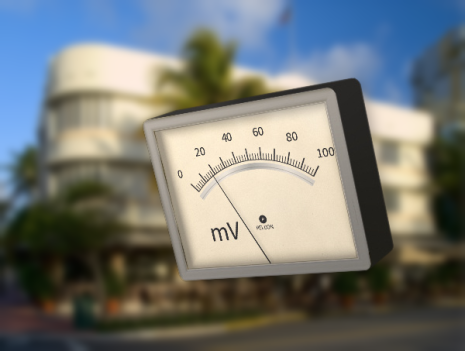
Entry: **20** mV
